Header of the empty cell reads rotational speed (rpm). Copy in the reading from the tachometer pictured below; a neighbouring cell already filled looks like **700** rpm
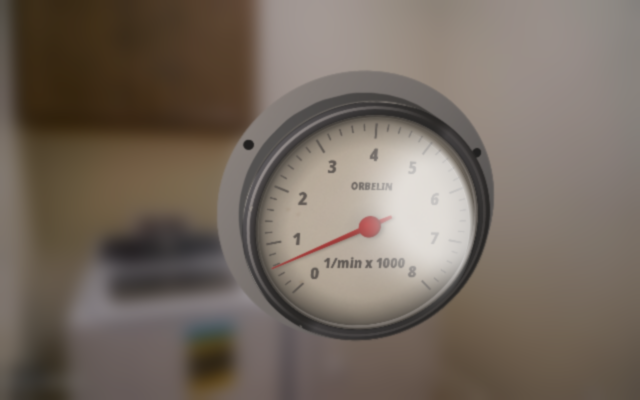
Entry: **600** rpm
